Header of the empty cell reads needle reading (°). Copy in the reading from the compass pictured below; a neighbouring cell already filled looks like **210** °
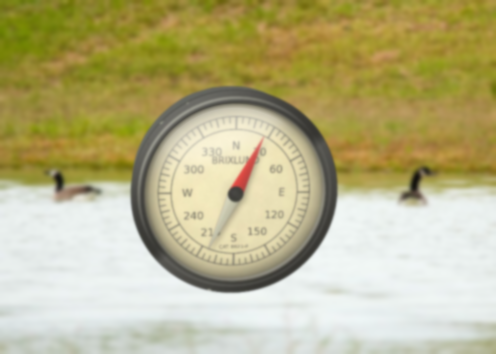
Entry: **25** °
